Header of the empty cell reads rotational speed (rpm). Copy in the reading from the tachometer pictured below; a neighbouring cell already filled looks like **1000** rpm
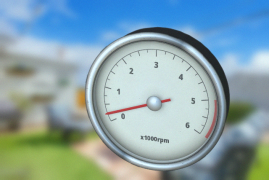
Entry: **250** rpm
